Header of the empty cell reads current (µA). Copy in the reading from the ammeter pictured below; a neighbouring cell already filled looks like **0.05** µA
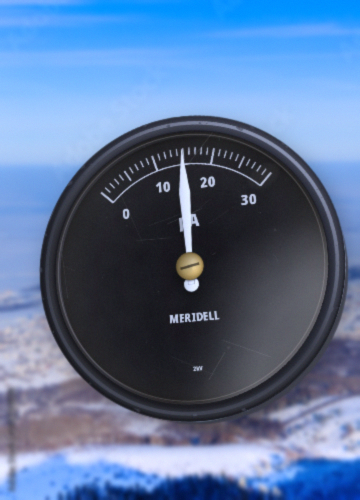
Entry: **15** µA
